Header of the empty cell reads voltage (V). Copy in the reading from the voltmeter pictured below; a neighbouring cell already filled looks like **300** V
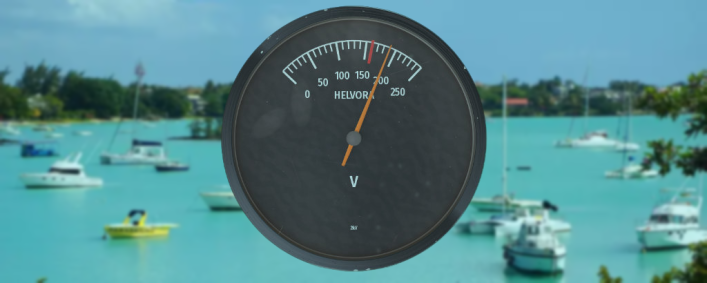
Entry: **190** V
